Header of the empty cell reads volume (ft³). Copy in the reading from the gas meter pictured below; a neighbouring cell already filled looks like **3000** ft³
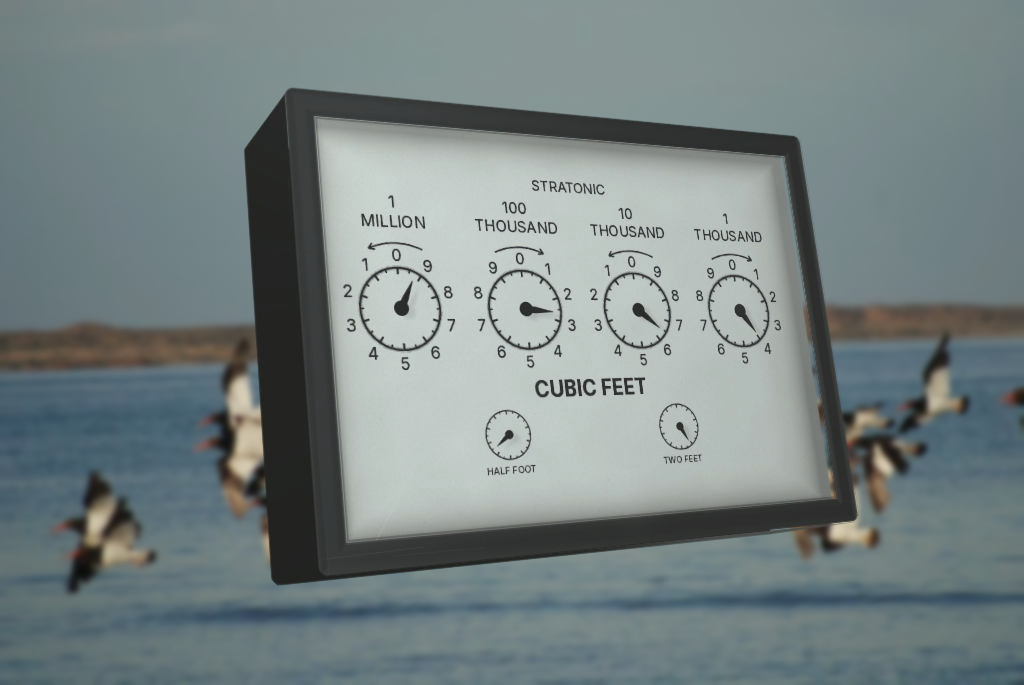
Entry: **926400** ft³
